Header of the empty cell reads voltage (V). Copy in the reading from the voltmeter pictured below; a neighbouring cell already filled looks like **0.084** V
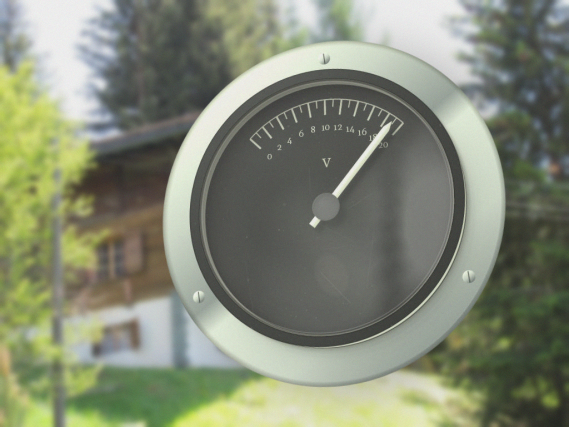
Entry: **19** V
